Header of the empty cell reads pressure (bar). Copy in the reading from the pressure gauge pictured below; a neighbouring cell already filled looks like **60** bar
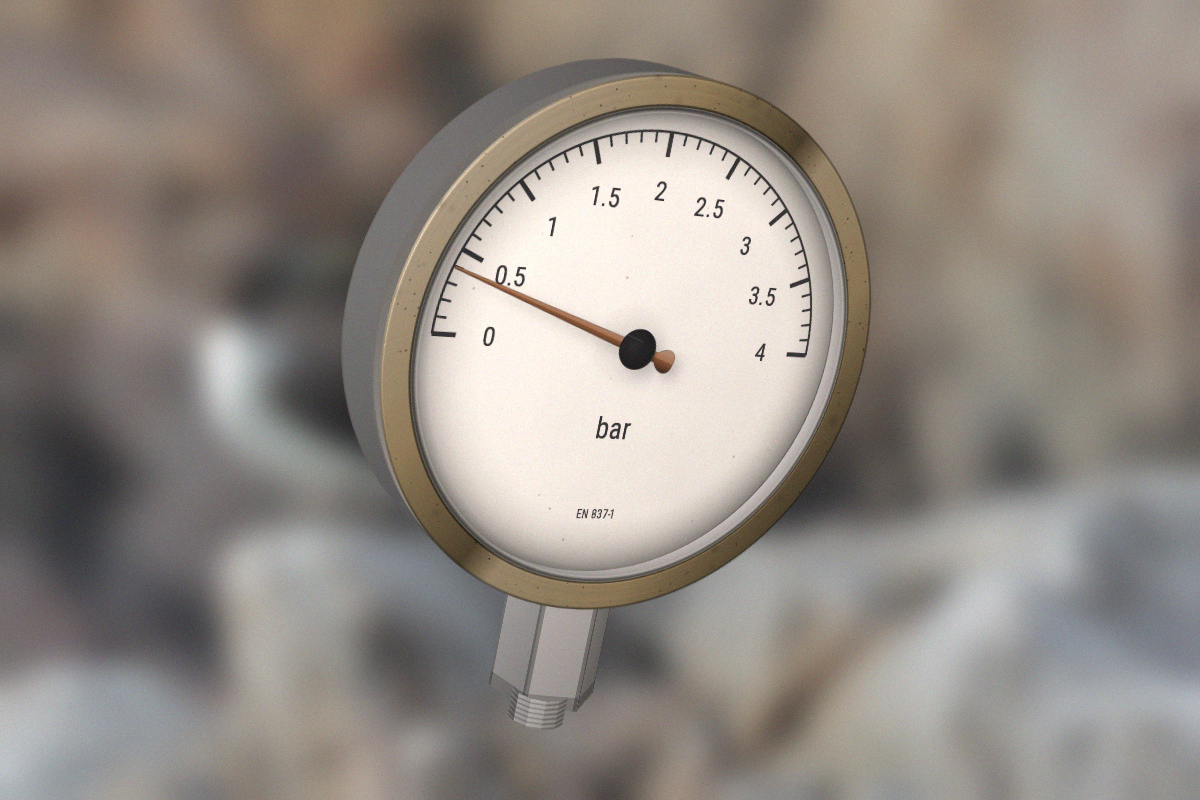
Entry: **0.4** bar
